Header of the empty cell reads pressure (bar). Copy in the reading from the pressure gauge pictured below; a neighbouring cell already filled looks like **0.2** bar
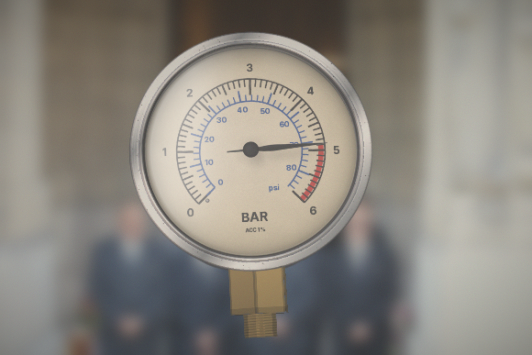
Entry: **4.9** bar
